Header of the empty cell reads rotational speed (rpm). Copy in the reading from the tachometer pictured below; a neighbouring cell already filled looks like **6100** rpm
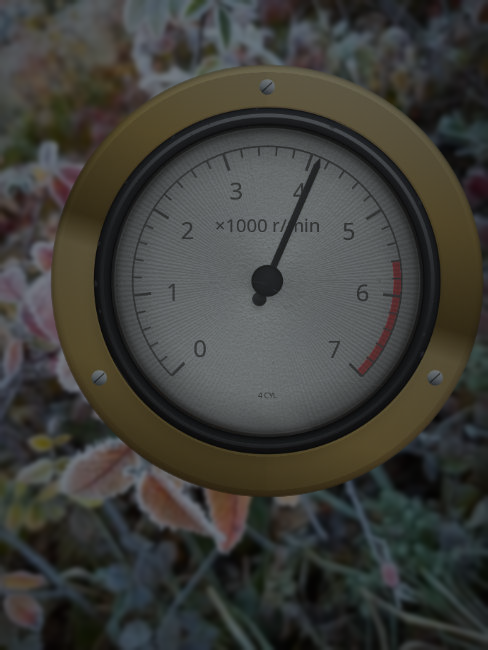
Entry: **4100** rpm
